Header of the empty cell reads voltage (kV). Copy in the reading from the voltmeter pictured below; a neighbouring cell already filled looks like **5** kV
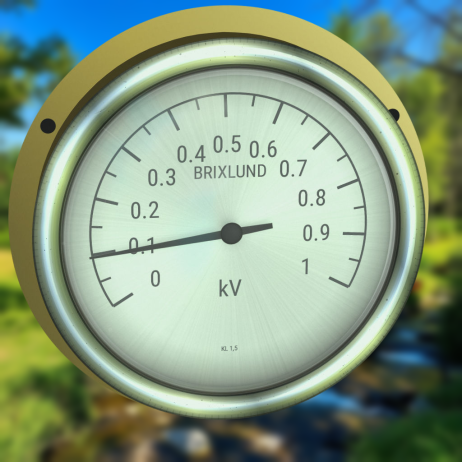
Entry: **0.1** kV
